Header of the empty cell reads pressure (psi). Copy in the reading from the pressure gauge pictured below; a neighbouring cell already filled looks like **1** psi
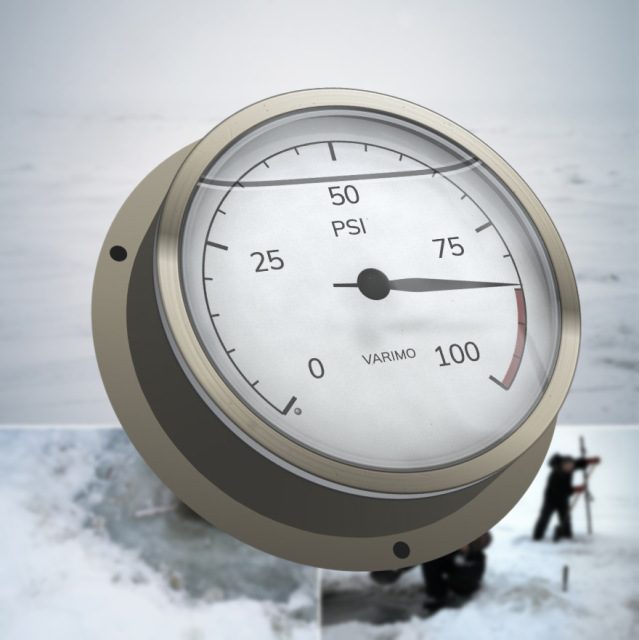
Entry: **85** psi
